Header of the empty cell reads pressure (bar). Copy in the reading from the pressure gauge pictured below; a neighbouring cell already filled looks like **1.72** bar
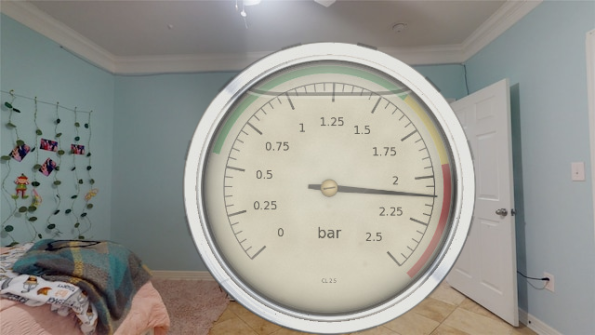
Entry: **2.1** bar
